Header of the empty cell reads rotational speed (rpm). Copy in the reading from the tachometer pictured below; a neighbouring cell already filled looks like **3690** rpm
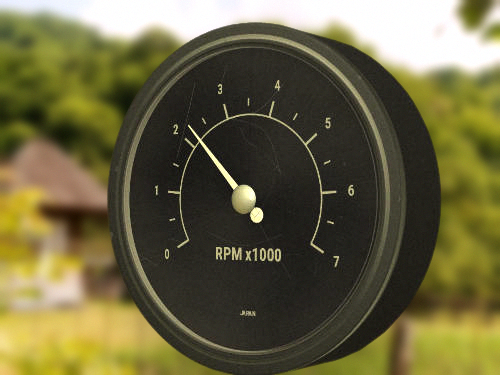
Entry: **2250** rpm
